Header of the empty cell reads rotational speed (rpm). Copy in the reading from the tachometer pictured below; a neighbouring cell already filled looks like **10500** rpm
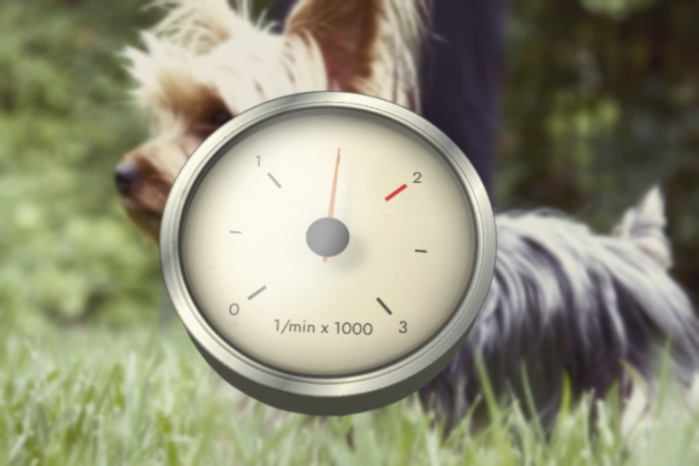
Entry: **1500** rpm
